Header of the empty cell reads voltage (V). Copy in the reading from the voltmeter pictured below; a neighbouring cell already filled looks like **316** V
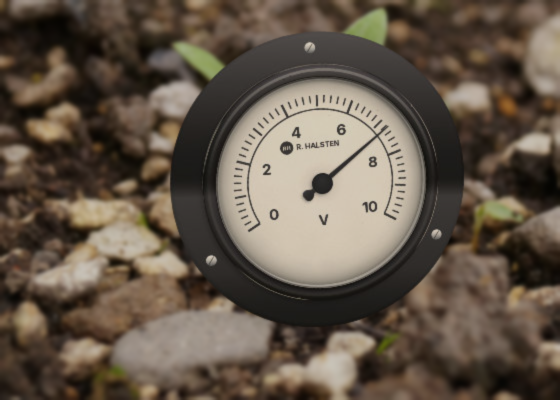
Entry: **7.2** V
